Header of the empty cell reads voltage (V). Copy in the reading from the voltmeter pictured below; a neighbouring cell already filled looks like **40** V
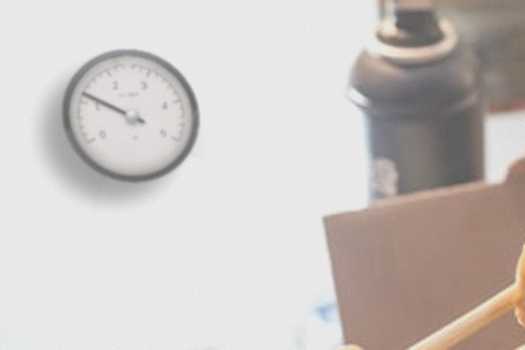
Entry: **1.2** V
